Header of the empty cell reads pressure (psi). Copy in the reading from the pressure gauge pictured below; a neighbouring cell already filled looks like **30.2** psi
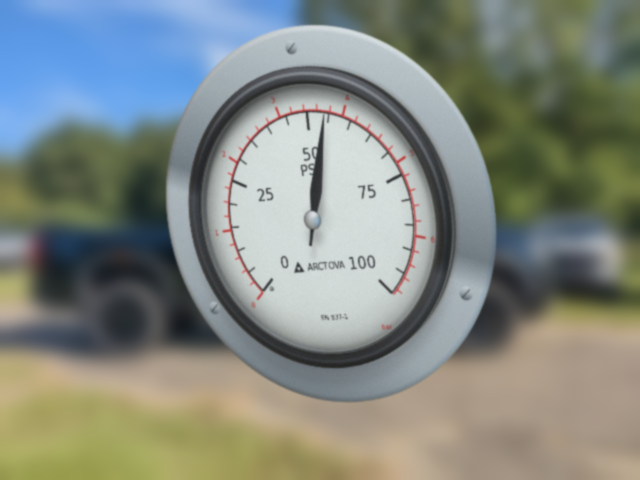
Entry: **55** psi
